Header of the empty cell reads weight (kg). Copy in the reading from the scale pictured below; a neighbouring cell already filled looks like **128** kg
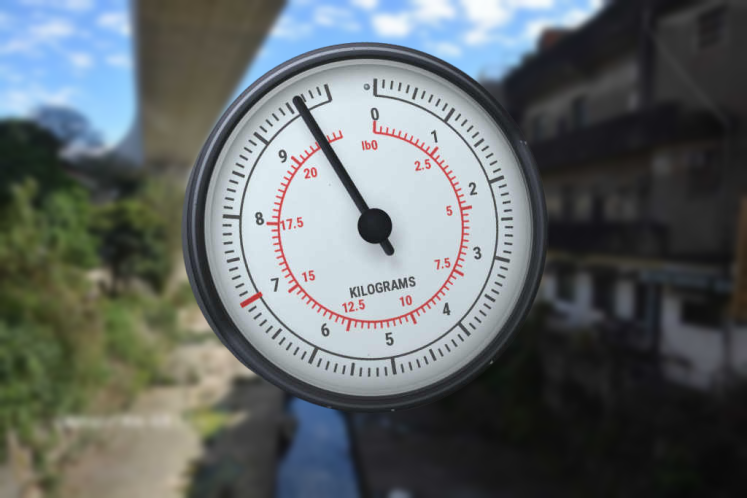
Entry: **9.6** kg
